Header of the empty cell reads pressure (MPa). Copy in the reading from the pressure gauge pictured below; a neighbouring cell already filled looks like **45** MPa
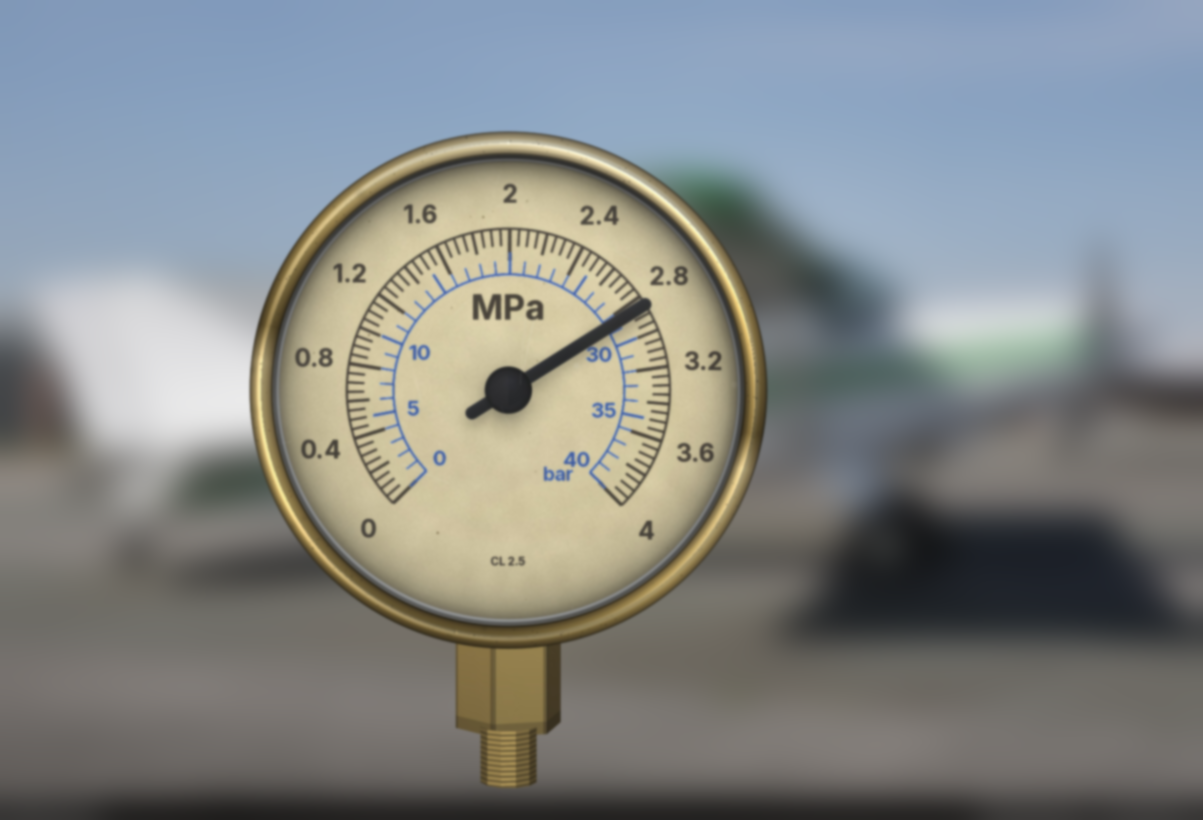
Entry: **2.85** MPa
